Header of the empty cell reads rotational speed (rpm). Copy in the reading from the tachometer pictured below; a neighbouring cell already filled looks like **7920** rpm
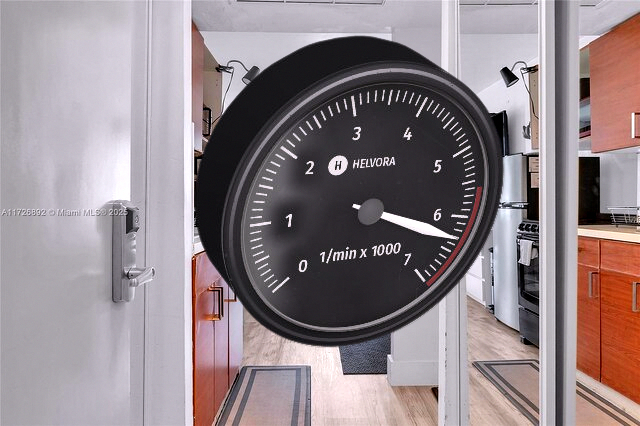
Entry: **6300** rpm
